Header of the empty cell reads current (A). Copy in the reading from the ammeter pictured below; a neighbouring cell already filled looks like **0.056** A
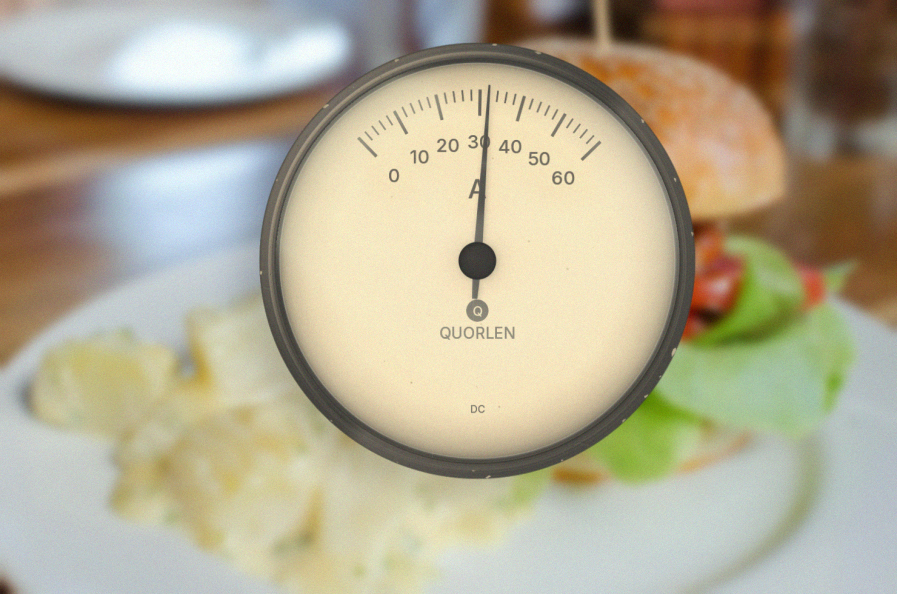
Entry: **32** A
